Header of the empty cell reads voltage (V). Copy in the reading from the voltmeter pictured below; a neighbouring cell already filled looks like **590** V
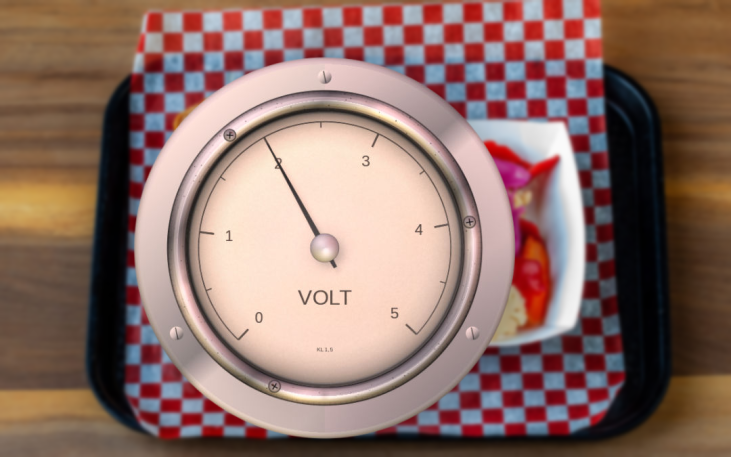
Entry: **2** V
